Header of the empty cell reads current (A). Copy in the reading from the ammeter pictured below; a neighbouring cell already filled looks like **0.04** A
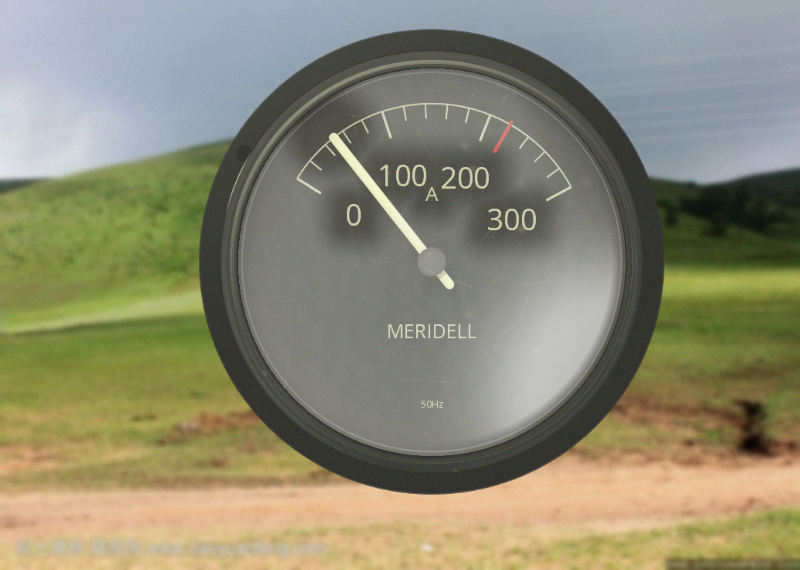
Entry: **50** A
